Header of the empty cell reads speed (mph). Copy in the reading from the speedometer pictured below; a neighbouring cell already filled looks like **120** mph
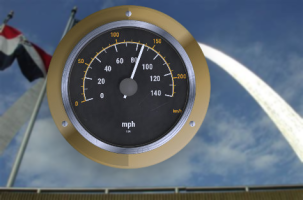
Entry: **85** mph
